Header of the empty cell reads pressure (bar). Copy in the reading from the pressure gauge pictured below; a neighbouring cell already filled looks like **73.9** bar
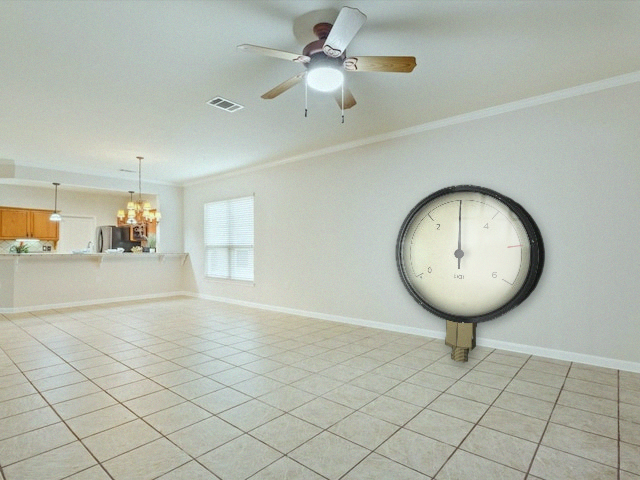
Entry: **3** bar
